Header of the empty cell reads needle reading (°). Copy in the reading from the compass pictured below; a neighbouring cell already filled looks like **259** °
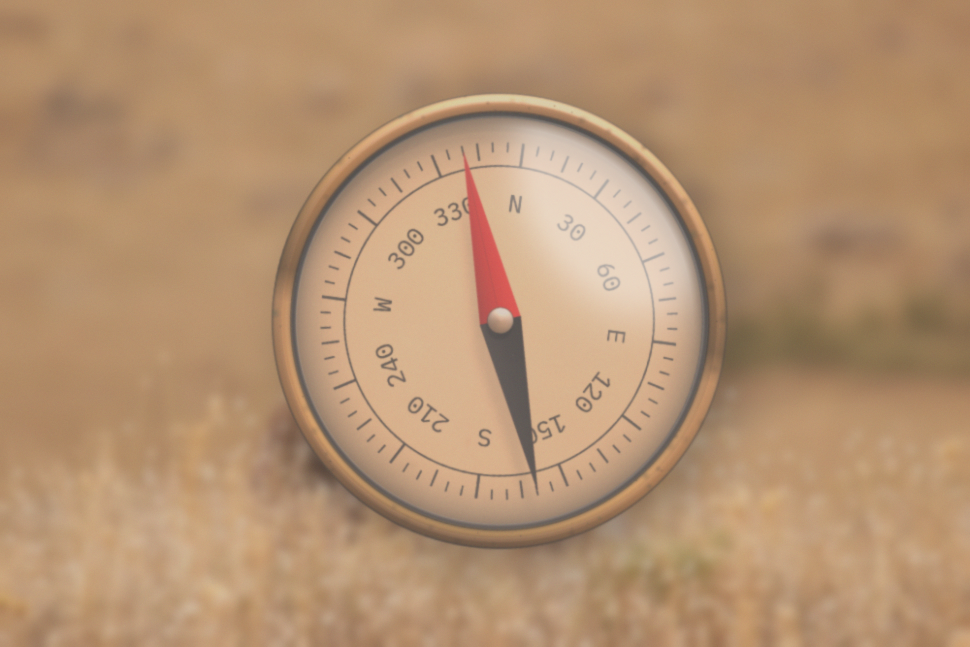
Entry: **340** °
